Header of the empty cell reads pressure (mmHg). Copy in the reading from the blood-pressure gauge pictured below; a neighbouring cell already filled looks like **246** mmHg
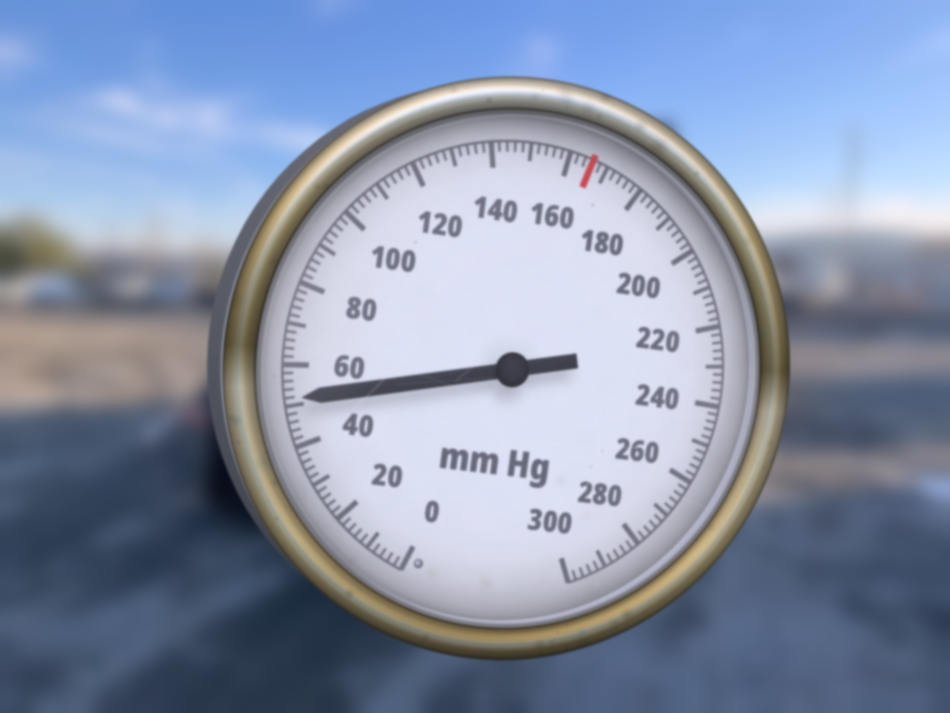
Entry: **52** mmHg
